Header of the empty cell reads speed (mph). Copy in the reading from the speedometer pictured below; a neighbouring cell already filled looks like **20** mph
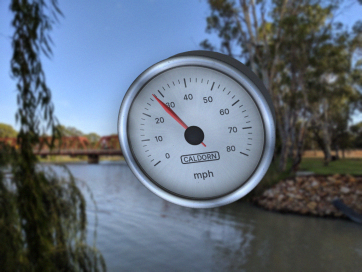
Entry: **28** mph
